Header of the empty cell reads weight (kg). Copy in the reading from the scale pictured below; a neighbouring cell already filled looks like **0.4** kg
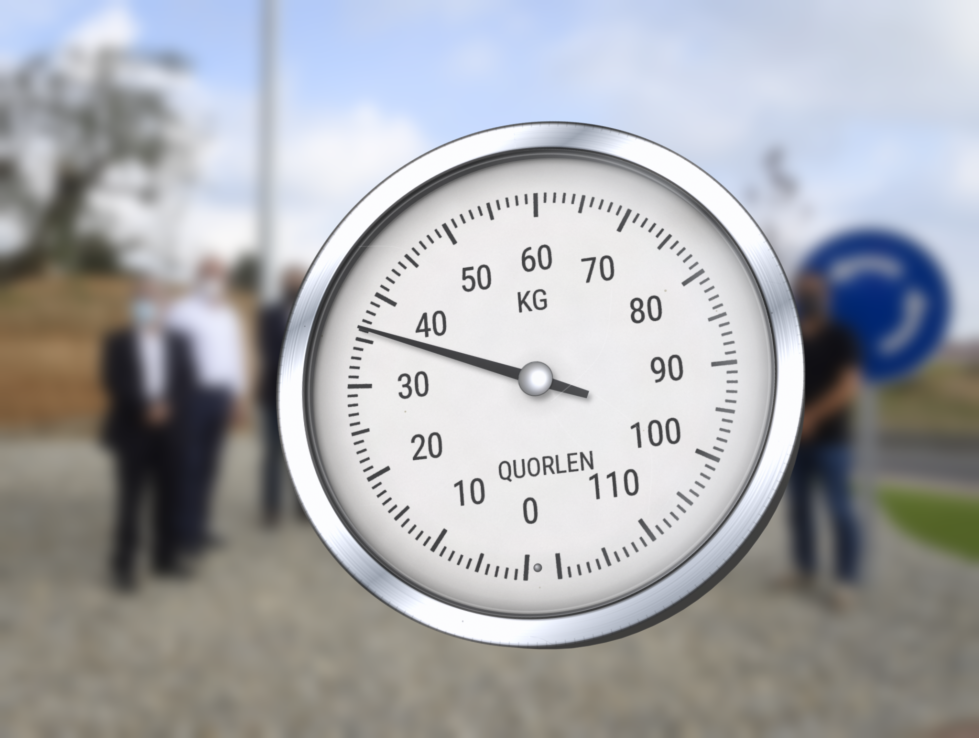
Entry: **36** kg
